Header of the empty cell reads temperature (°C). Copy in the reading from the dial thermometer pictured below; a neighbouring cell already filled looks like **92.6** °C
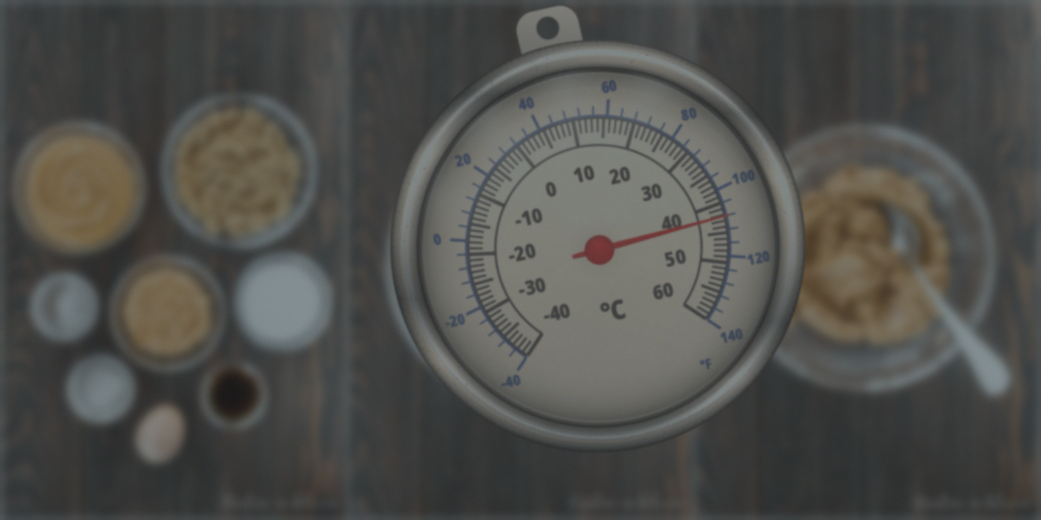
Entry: **42** °C
